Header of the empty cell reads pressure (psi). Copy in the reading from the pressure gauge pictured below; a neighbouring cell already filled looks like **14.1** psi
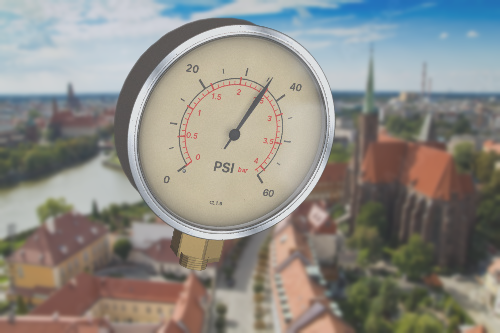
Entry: **35** psi
